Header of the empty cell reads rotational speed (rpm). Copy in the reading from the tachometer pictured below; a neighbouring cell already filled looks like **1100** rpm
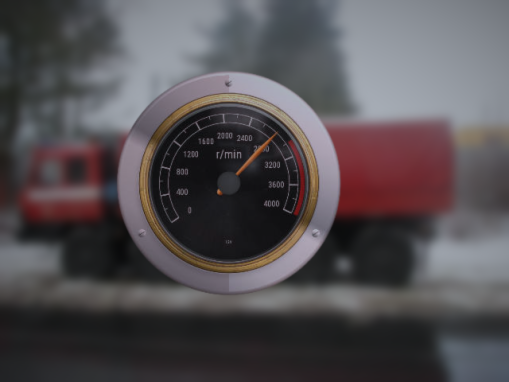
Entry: **2800** rpm
